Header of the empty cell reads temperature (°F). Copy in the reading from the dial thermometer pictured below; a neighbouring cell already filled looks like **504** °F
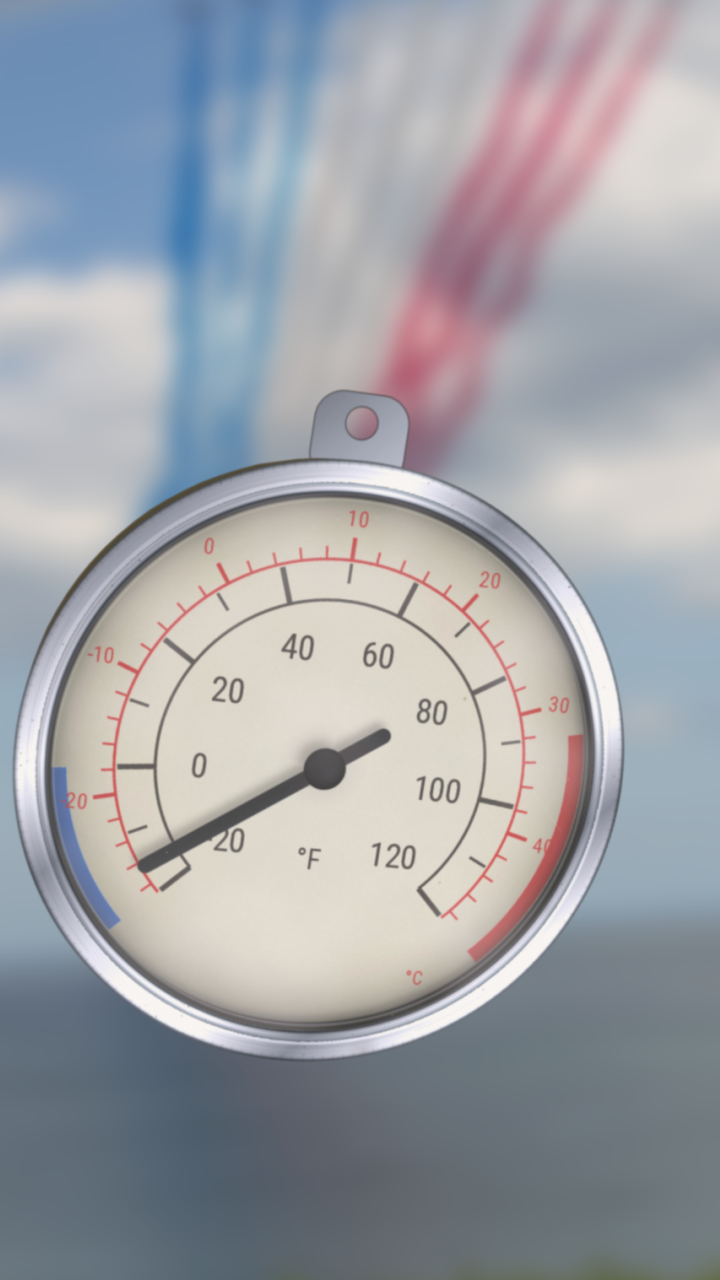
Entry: **-15** °F
